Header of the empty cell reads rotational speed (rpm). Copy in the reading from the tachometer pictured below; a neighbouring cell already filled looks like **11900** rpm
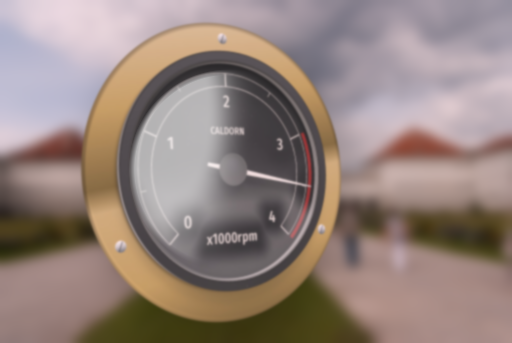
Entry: **3500** rpm
